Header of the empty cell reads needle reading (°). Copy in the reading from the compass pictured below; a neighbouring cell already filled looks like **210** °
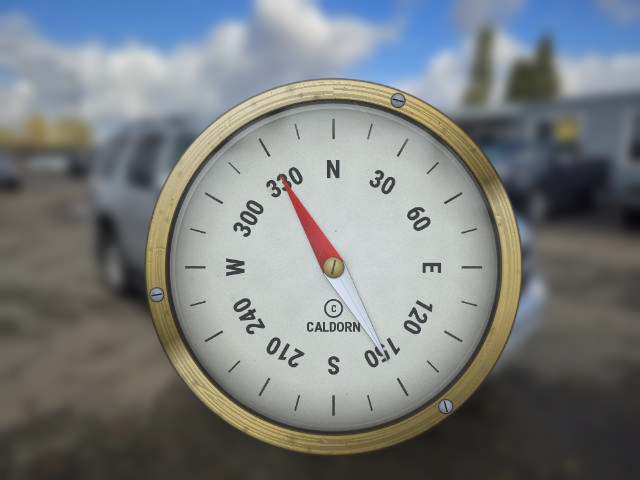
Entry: **330** °
